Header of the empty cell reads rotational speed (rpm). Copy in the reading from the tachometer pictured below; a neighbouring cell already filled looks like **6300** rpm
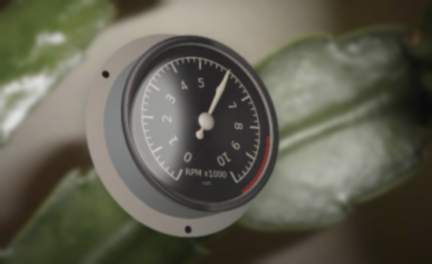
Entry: **6000** rpm
